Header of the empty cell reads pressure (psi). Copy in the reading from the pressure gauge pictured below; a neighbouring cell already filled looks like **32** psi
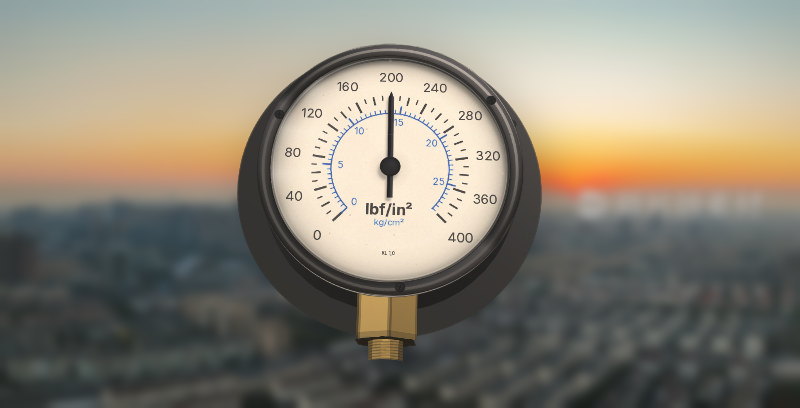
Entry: **200** psi
